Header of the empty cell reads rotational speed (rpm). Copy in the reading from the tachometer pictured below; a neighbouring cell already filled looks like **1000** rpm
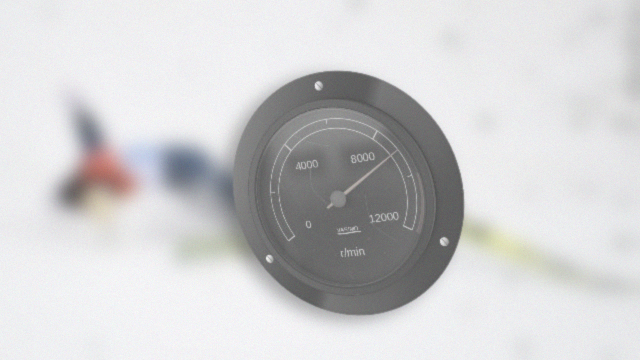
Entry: **9000** rpm
